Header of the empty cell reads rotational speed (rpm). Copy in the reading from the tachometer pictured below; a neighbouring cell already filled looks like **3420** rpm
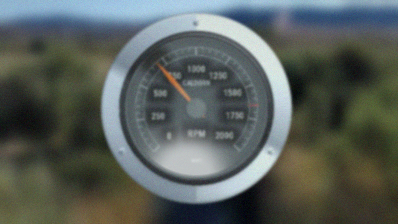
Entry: **700** rpm
